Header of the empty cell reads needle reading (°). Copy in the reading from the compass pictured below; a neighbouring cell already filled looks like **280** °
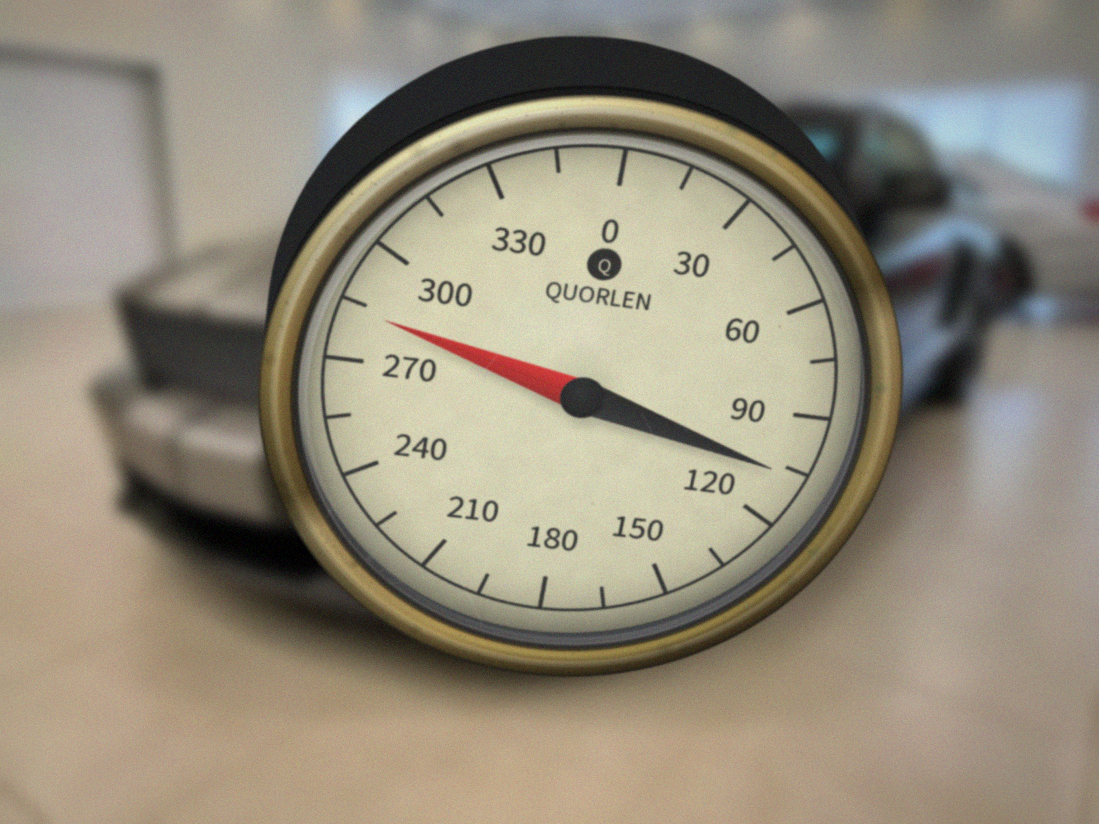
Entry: **285** °
